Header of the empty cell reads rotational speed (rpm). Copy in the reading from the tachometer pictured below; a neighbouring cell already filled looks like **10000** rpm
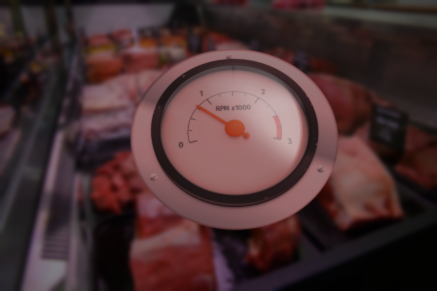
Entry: **750** rpm
